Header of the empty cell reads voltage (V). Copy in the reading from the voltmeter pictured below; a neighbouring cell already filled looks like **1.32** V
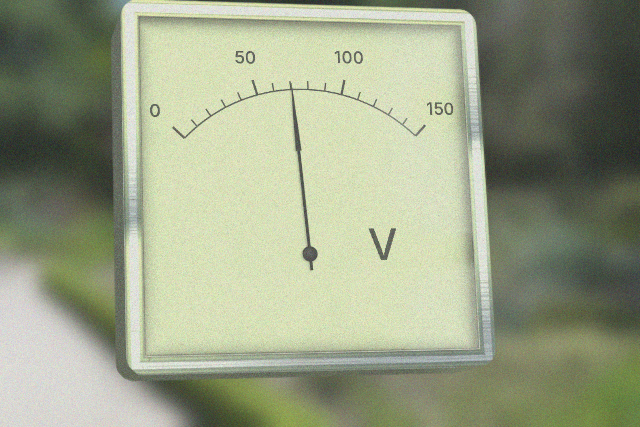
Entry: **70** V
